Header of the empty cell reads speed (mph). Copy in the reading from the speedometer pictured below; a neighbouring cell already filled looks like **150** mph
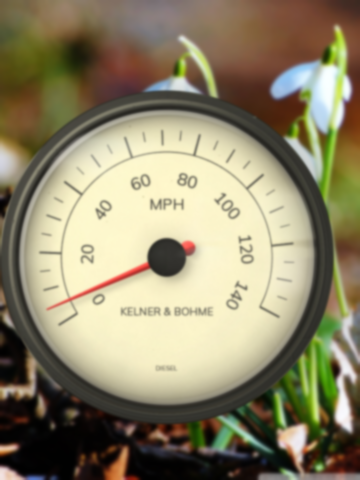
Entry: **5** mph
